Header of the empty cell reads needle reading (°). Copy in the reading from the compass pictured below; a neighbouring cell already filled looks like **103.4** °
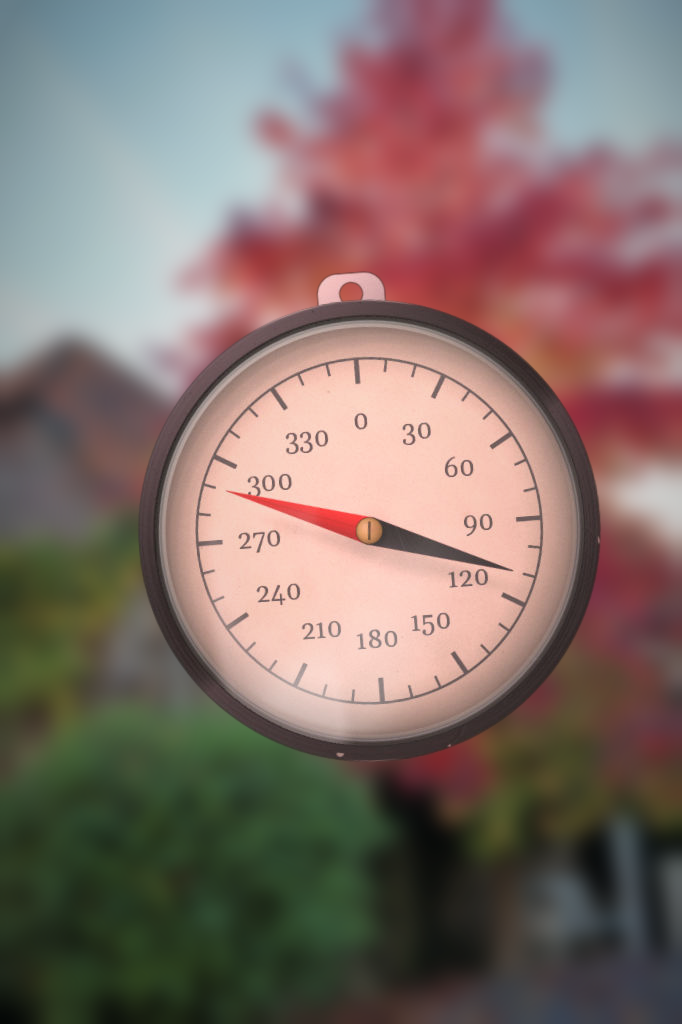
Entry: **290** °
